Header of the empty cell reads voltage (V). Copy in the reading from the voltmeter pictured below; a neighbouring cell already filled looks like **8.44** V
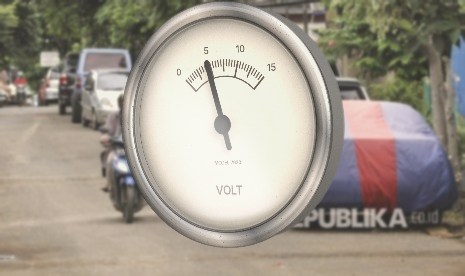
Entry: **5** V
